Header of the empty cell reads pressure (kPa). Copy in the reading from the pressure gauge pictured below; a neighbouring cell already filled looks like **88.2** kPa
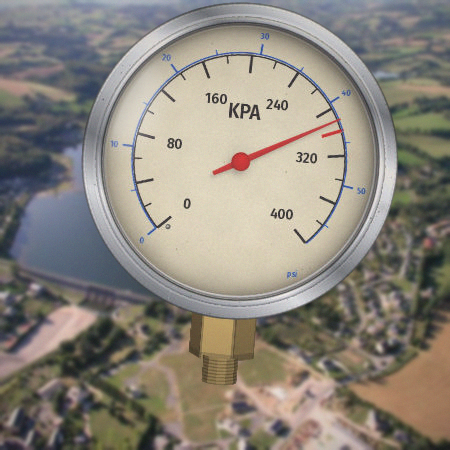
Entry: **290** kPa
